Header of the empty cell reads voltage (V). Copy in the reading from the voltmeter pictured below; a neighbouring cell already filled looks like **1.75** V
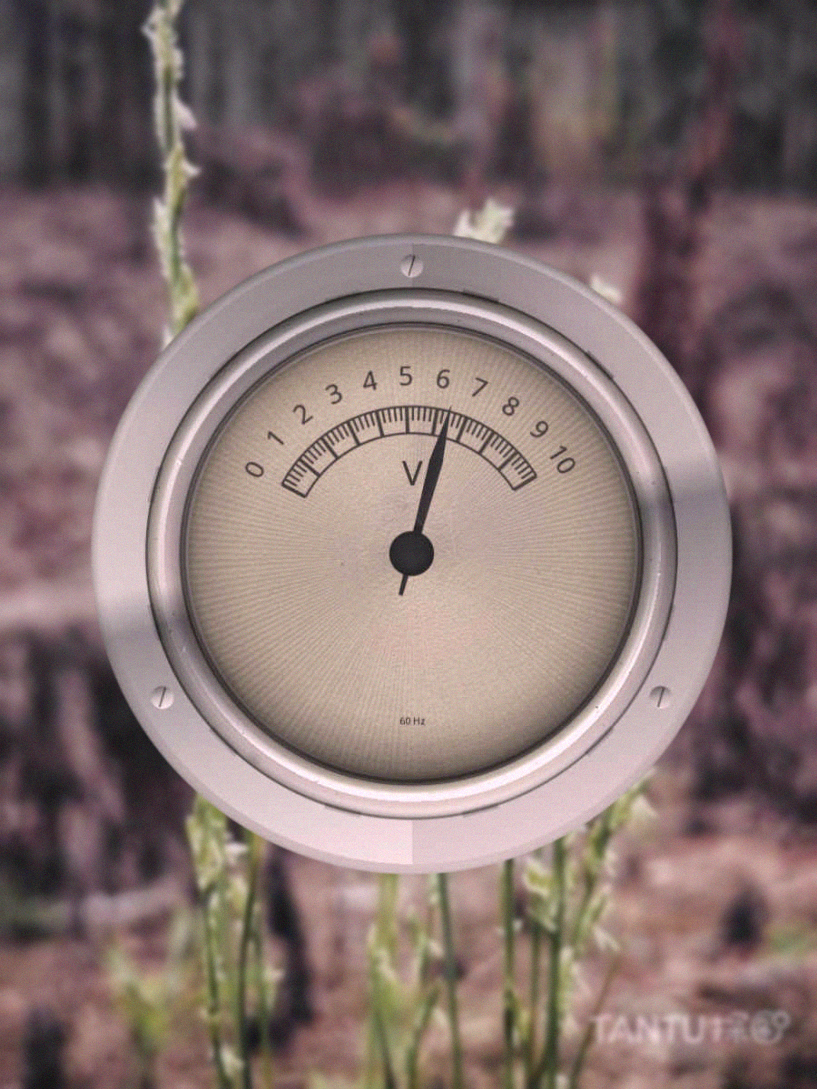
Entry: **6.4** V
